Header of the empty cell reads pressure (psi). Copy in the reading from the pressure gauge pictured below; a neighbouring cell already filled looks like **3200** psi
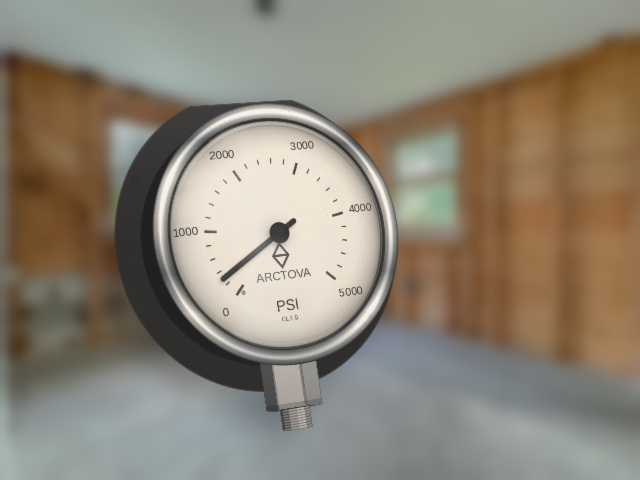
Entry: **300** psi
